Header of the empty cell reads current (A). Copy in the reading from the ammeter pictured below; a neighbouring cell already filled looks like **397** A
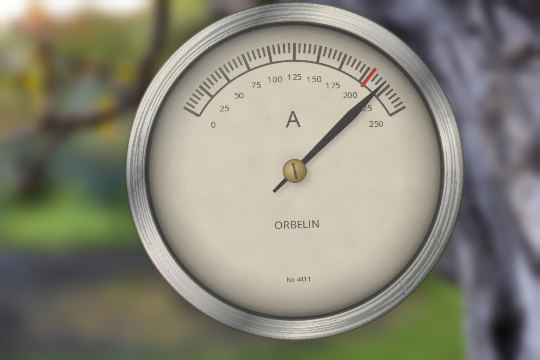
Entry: **220** A
